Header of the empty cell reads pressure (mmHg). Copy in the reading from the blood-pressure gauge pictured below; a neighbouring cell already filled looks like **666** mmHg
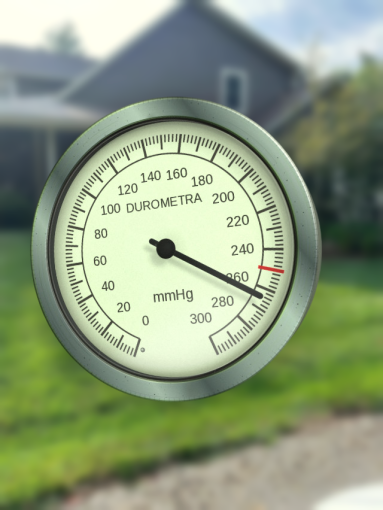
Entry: **264** mmHg
